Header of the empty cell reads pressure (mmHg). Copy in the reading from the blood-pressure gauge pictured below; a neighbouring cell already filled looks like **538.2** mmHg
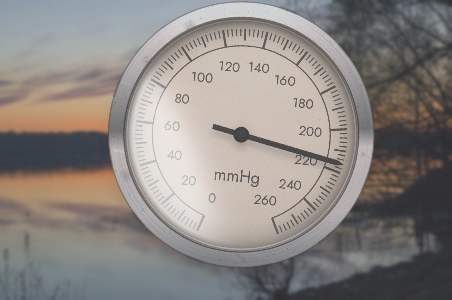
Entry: **216** mmHg
